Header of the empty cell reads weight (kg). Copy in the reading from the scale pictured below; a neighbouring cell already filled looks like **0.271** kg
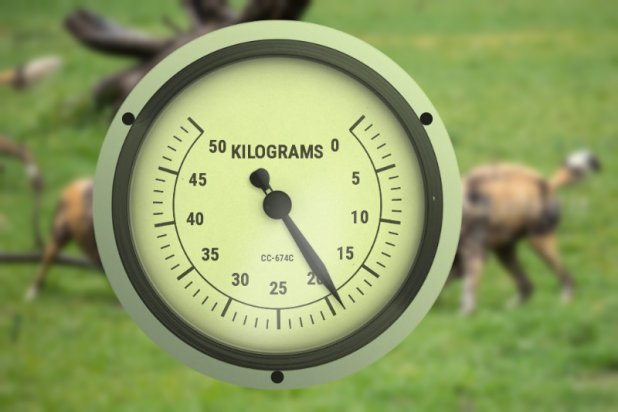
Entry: **19** kg
